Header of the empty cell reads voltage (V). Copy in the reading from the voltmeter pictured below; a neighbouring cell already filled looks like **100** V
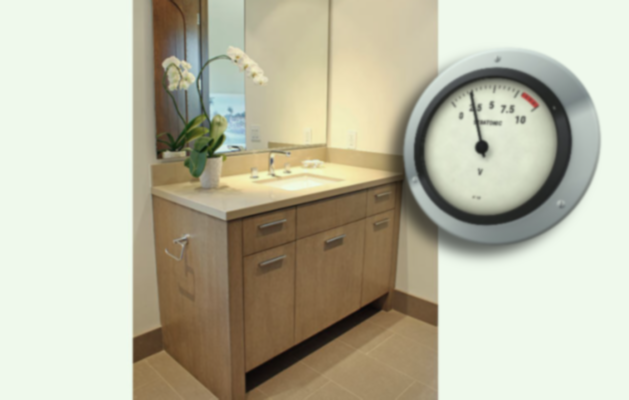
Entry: **2.5** V
